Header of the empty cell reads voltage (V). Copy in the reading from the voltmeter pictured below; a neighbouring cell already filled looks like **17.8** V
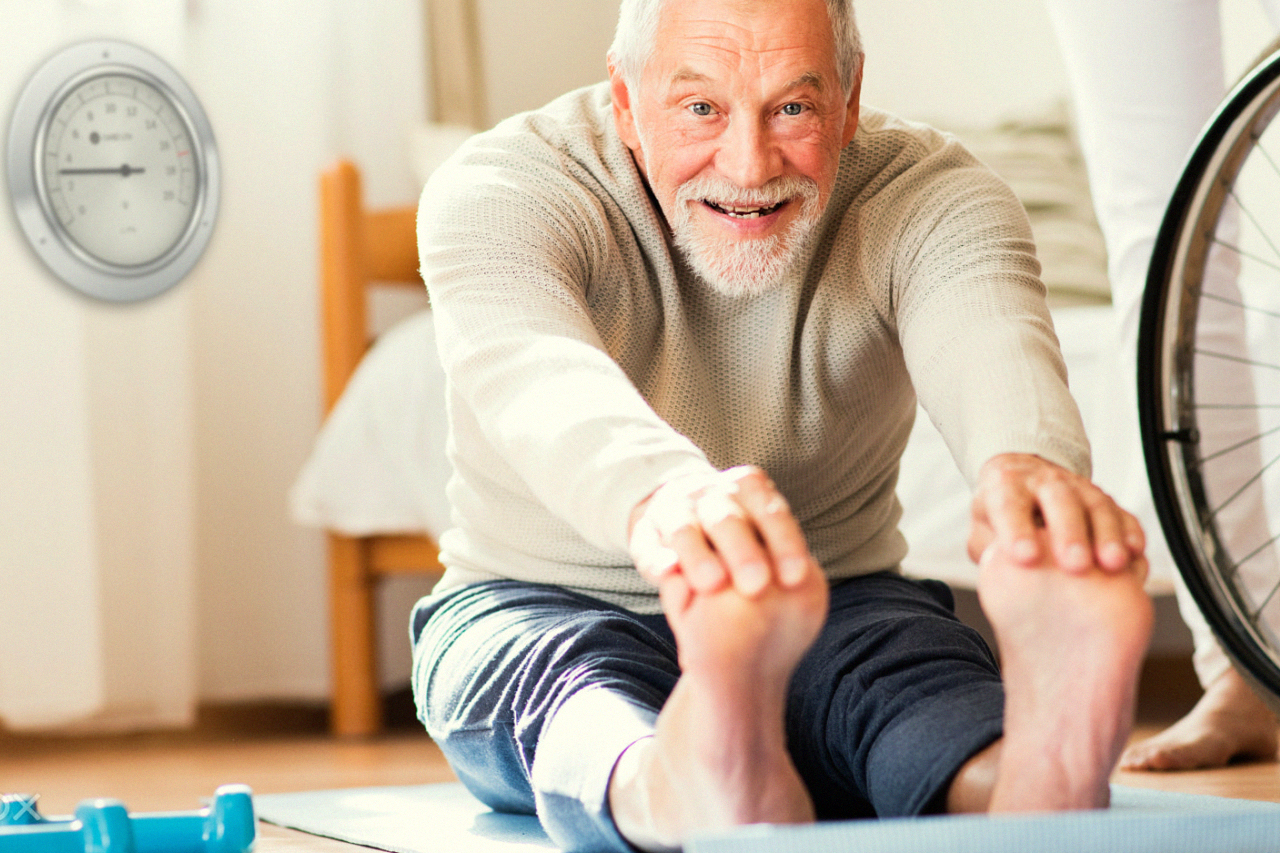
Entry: **3** V
